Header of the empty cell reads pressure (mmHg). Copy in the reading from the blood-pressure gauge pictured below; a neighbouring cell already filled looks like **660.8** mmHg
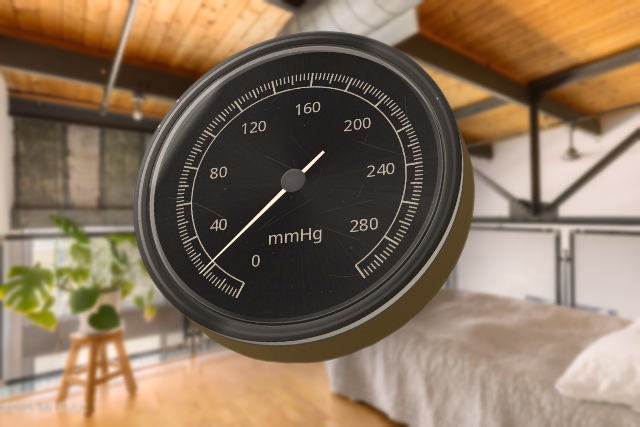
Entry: **20** mmHg
